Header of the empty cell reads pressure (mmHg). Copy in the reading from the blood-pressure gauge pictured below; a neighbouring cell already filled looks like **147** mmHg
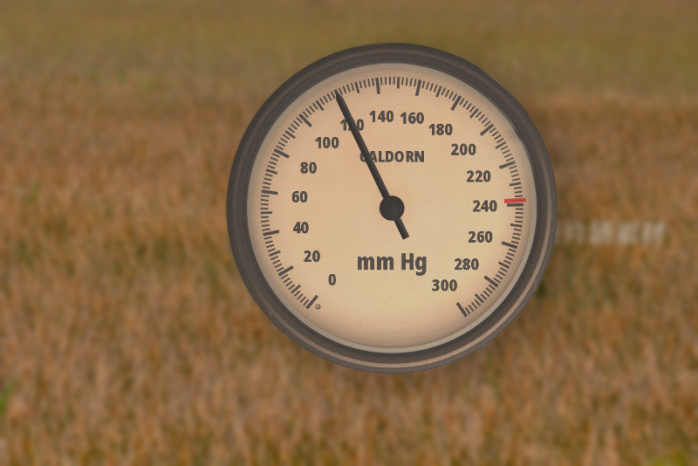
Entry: **120** mmHg
